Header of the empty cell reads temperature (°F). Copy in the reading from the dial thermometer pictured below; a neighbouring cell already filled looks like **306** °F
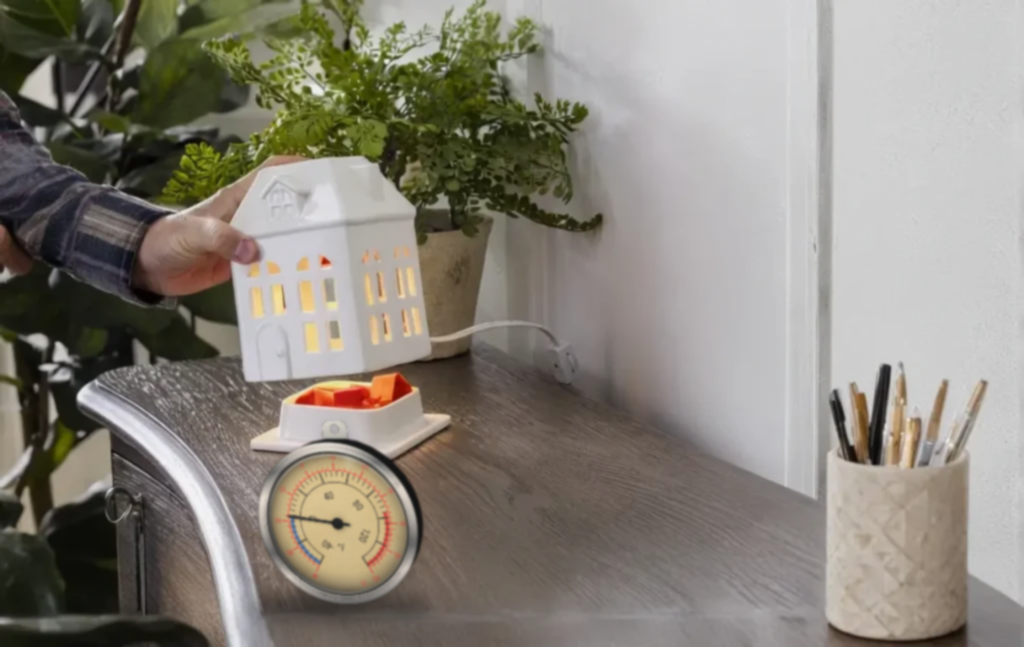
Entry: **0** °F
